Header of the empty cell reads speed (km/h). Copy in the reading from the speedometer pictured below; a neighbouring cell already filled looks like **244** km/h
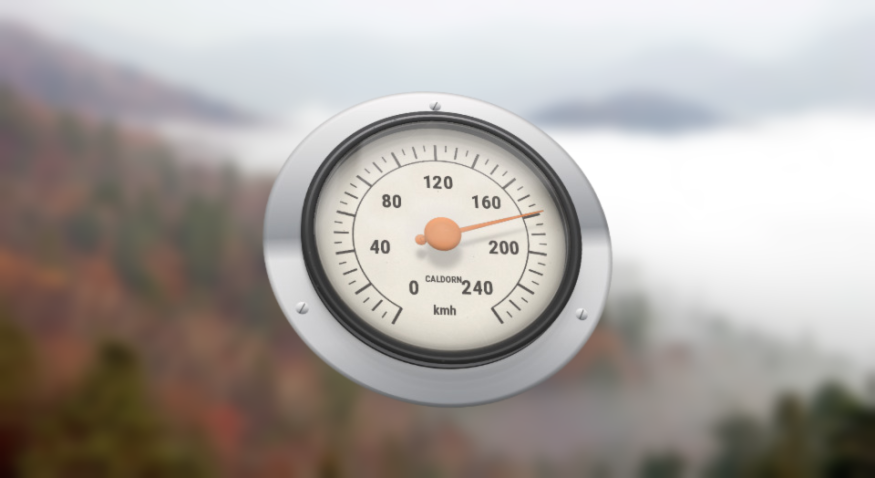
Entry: **180** km/h
